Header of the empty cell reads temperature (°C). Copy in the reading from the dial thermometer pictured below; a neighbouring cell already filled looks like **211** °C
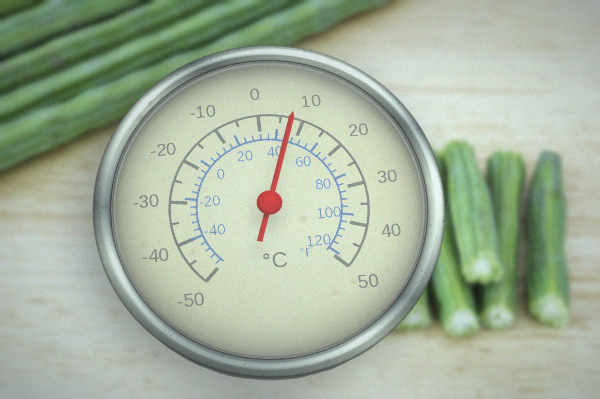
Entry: **7.5** °C
